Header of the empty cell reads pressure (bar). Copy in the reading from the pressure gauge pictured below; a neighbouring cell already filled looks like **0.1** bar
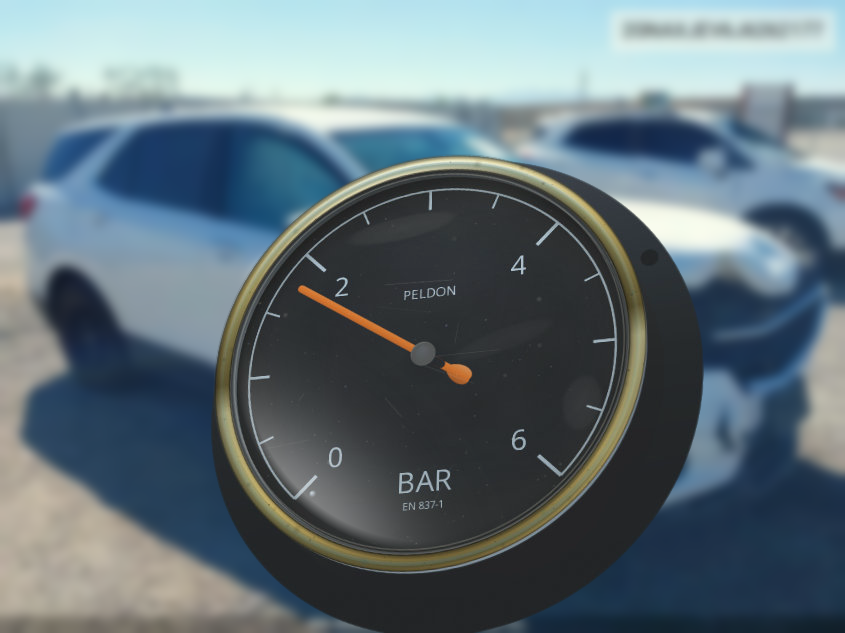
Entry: **1.75** bar
